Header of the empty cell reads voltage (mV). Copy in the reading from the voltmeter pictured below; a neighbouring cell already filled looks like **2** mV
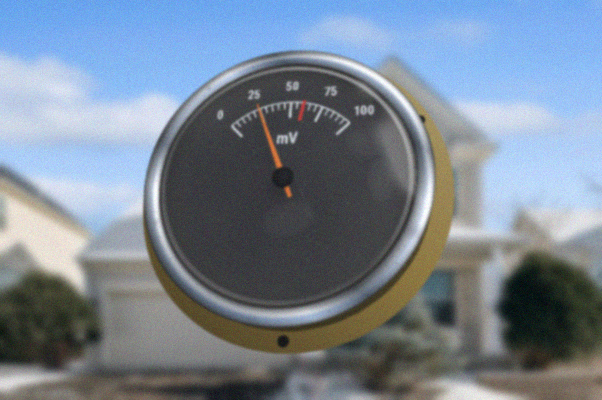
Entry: **25** mV
